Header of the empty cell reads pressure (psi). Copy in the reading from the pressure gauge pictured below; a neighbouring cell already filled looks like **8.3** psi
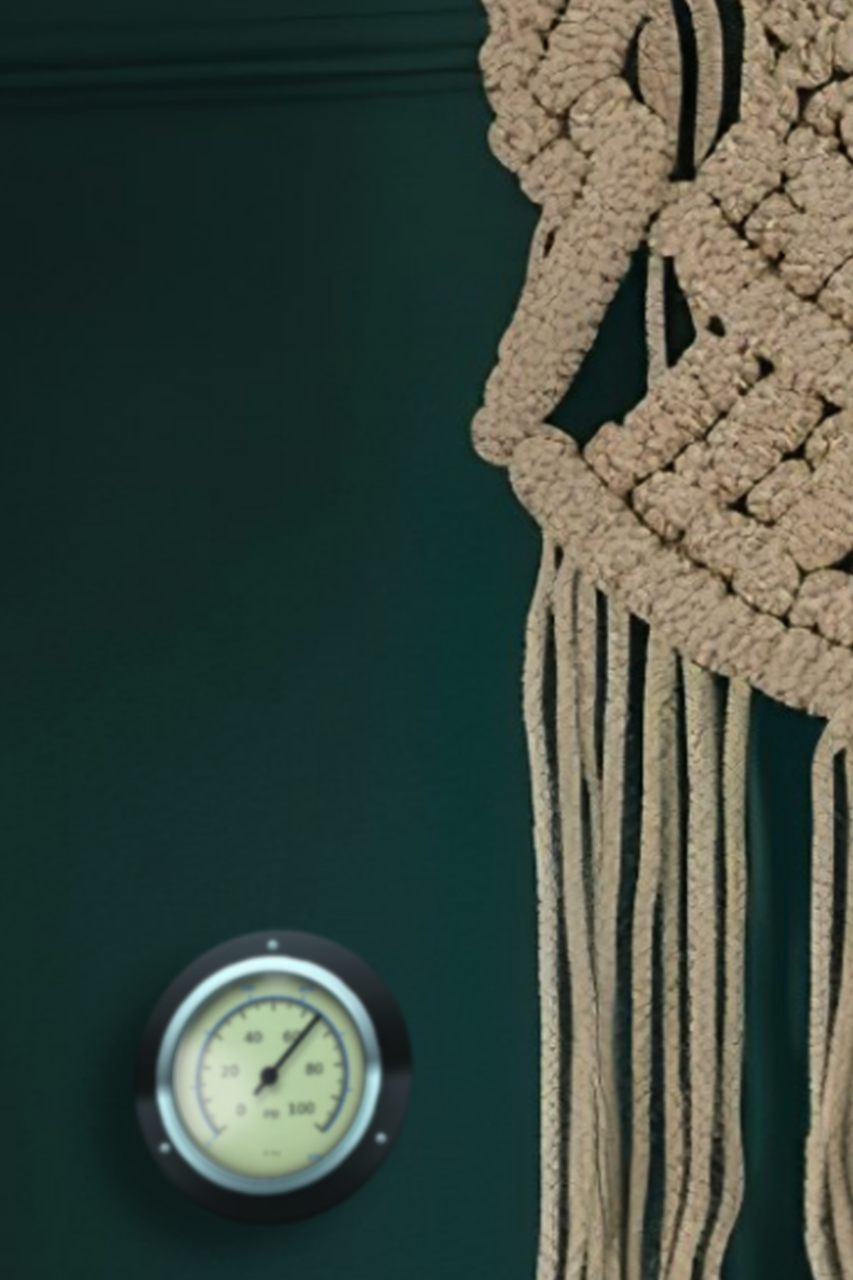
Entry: **65** psi
